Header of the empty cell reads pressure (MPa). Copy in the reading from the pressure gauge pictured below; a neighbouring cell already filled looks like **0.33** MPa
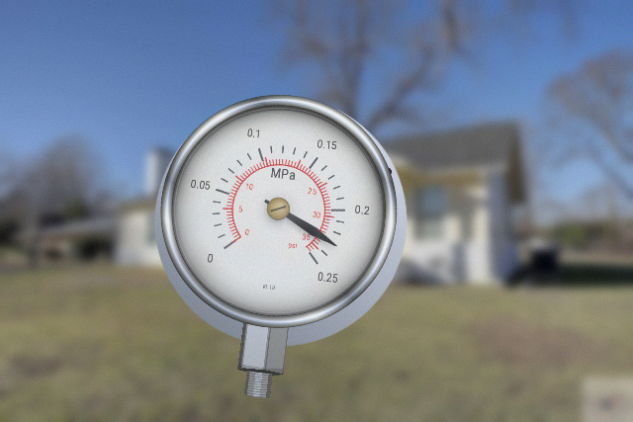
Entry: **0.23** MPa
